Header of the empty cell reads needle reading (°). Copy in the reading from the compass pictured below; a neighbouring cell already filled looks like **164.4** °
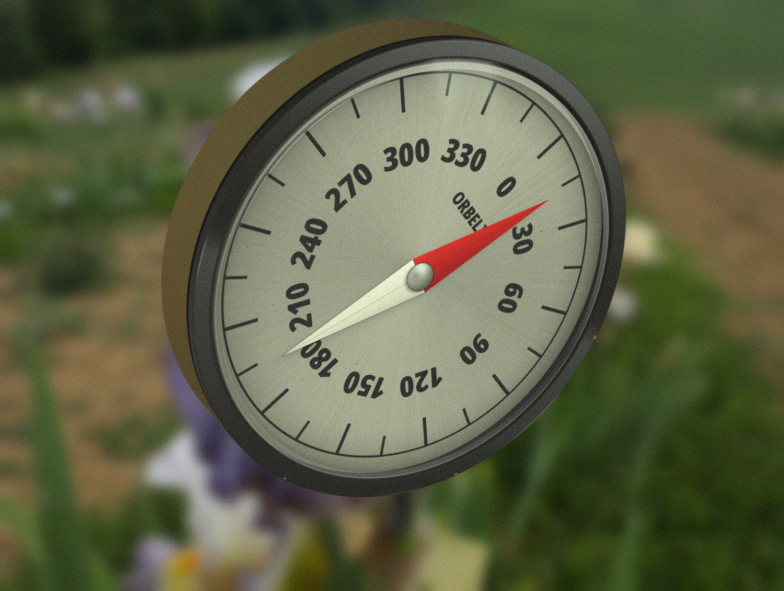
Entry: **15** °
